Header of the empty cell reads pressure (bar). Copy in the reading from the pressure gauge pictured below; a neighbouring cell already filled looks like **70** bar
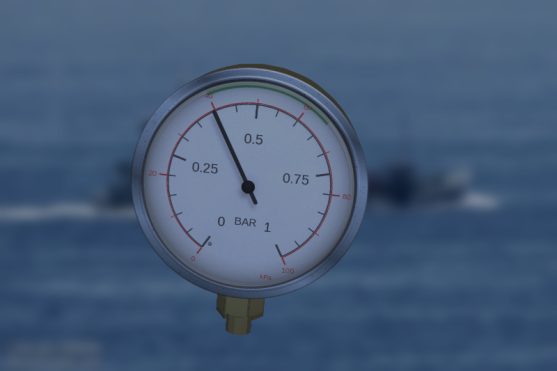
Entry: **0.4** bar
